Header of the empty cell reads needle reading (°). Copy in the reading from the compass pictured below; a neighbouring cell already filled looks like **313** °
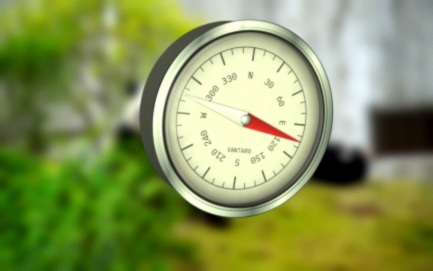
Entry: **105** °
